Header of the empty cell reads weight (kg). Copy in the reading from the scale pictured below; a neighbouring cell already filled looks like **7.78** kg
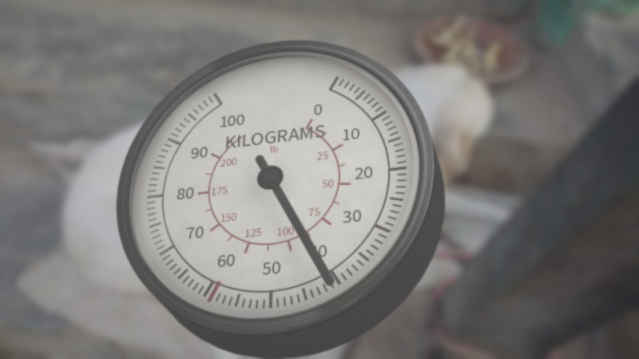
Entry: **41** kg
